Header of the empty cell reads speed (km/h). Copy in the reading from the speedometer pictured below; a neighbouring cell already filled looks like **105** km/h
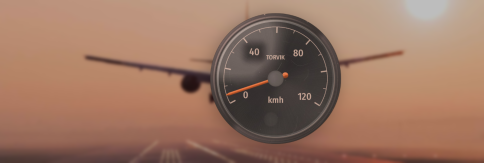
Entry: **5** km/h
